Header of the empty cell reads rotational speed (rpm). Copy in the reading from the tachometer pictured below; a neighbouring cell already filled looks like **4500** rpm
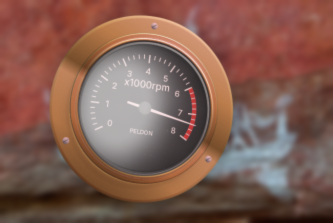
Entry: **7400** rpm
